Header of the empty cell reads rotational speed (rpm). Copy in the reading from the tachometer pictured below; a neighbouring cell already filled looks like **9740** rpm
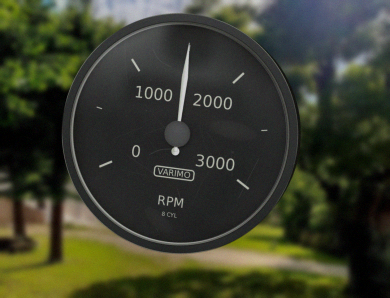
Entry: **1500** rpm
